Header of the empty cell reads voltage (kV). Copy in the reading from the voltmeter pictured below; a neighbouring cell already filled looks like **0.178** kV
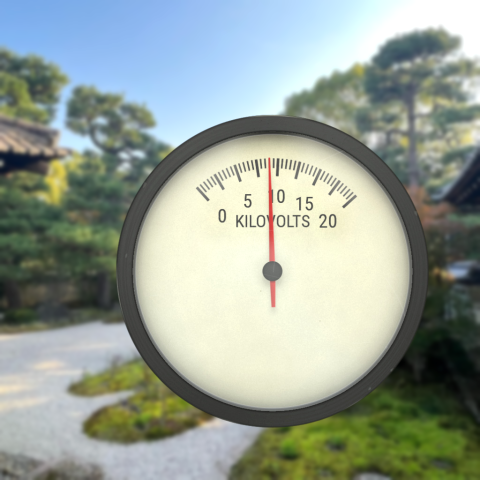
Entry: **9** kV
